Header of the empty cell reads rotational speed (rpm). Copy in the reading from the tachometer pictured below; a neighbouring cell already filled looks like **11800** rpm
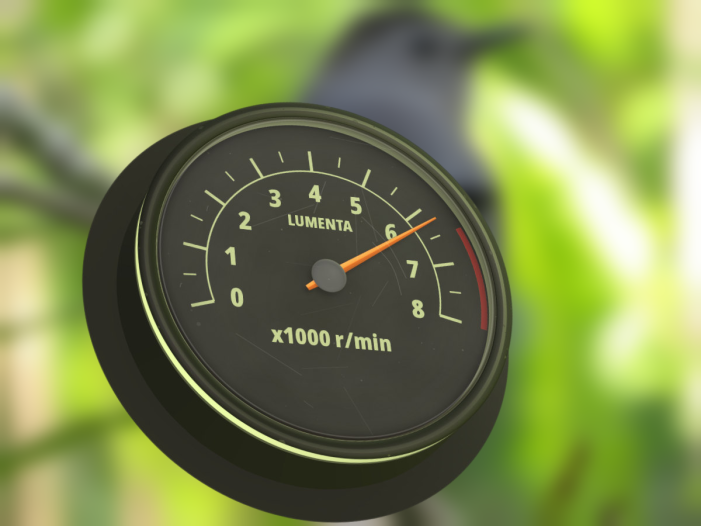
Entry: **6250** rpm
